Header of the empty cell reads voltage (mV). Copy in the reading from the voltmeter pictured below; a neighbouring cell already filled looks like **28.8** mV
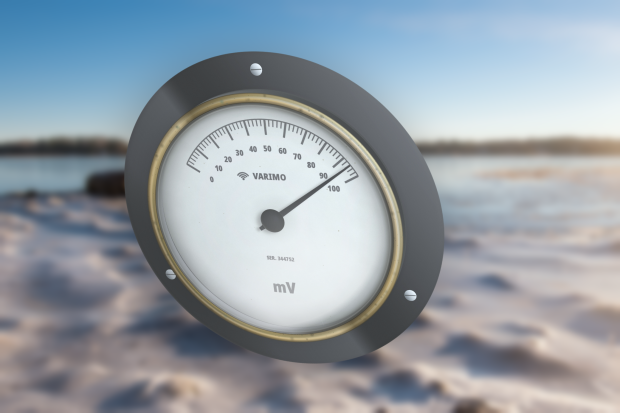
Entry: **94** mV
